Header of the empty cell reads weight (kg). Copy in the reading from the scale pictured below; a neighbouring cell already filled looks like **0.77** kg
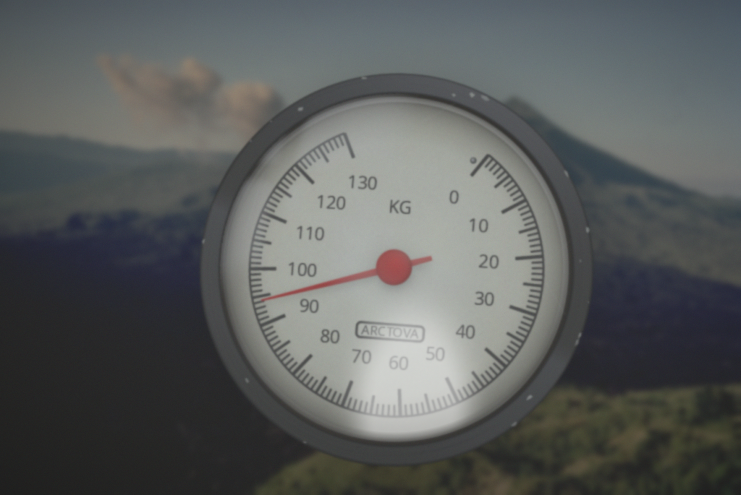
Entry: **94** kg
